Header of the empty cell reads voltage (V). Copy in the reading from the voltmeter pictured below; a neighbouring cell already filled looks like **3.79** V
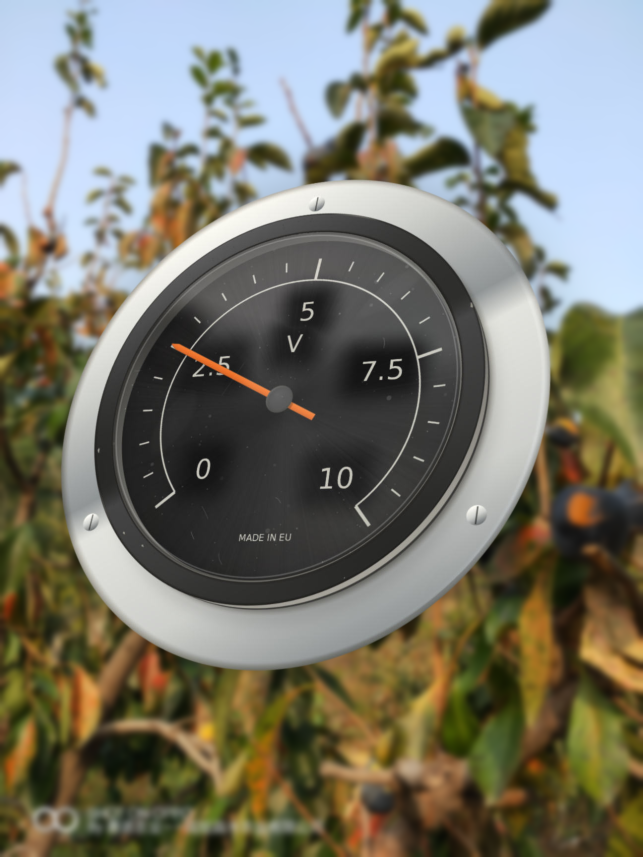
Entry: **2.5** V
